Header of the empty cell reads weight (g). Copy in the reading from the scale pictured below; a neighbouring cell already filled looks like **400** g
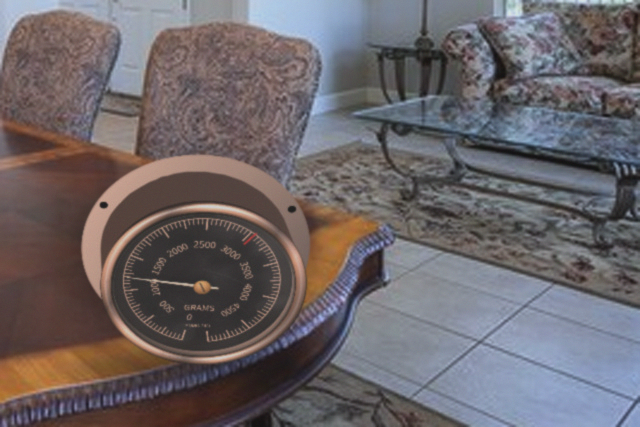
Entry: **1250** g
